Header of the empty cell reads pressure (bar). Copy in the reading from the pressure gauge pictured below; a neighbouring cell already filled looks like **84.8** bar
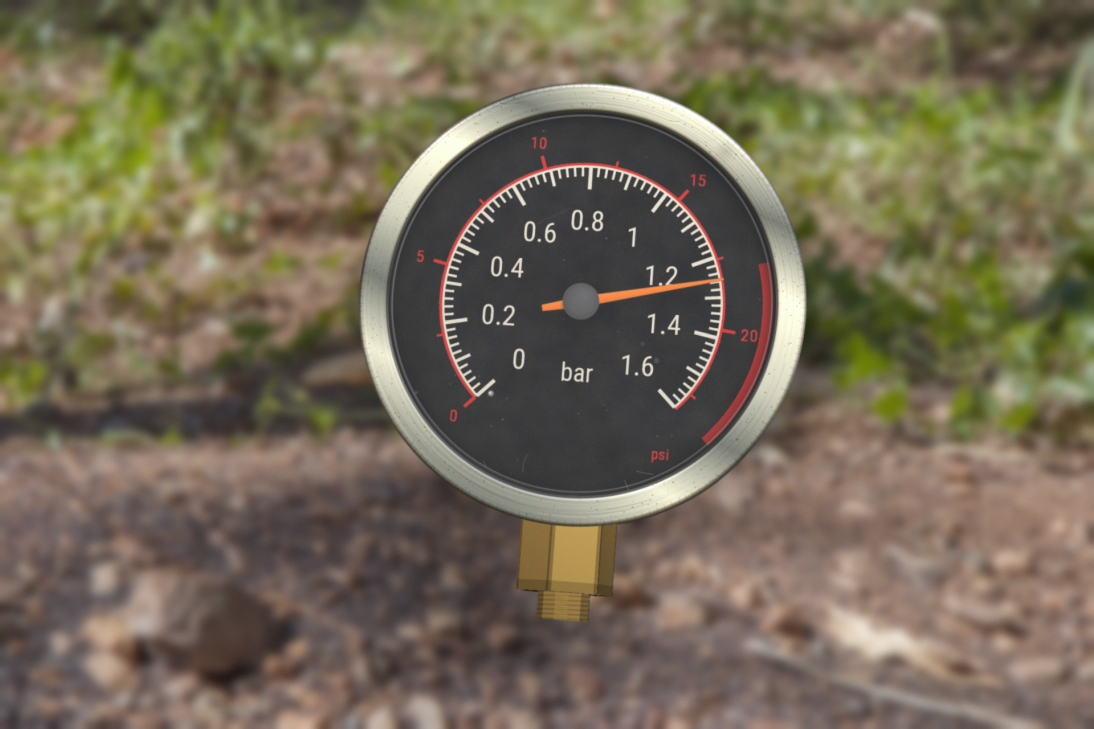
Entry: **1.26** bar
